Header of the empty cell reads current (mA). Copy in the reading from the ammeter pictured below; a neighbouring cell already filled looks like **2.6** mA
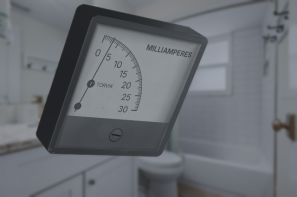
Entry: **2.5** mA
